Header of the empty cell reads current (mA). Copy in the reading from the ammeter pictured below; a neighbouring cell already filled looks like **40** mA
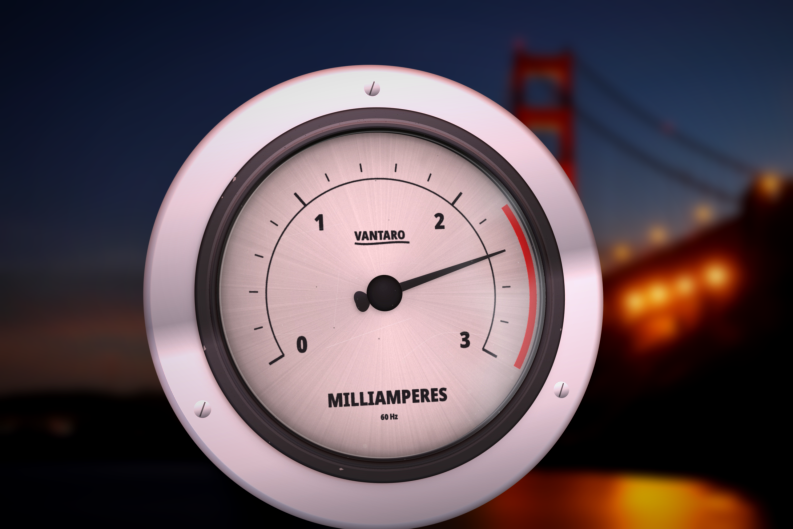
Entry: **2.4** mA
